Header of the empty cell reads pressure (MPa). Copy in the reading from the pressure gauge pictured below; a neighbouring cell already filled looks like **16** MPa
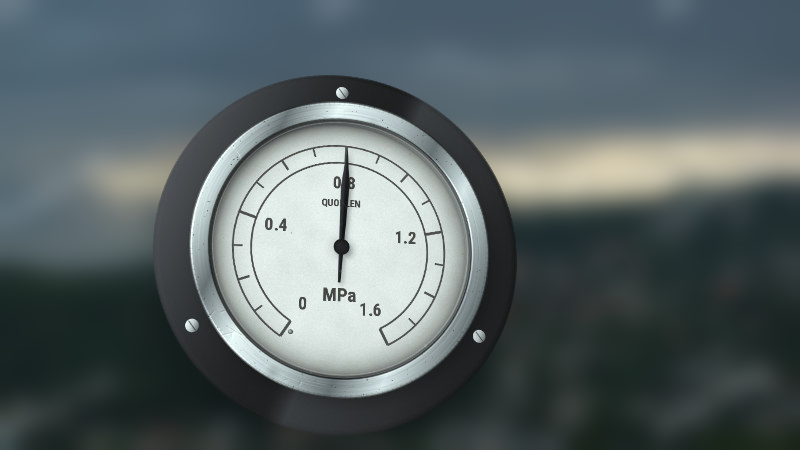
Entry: **0.8** MPa
